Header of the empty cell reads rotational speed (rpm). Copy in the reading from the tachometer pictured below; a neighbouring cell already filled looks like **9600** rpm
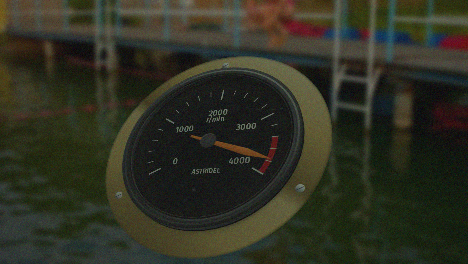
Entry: **3800** rpm
